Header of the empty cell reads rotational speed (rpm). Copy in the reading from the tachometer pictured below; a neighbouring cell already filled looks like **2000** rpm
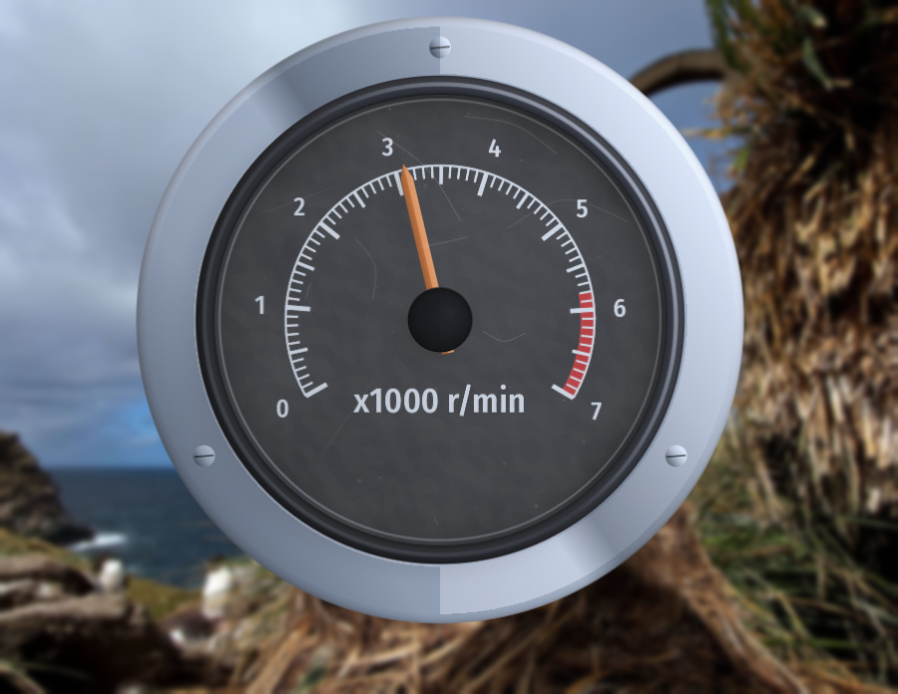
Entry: **3100** rpm
